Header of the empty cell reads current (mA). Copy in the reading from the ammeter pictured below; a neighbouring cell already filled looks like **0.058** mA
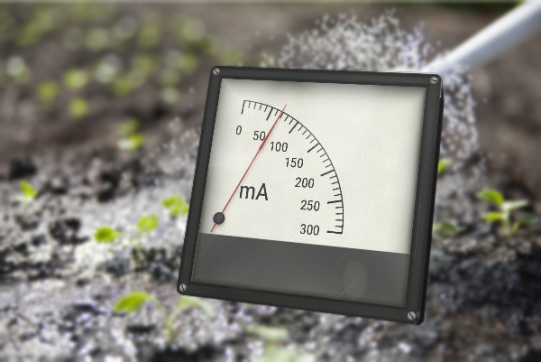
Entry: **70** mA
